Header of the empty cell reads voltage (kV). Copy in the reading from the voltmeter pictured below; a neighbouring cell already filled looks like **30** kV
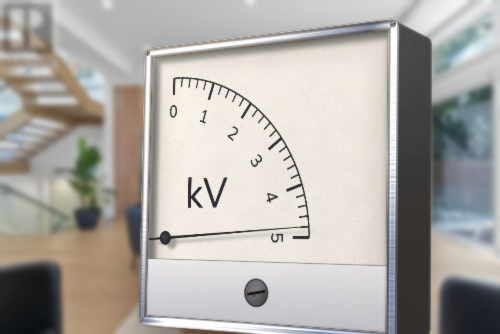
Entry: **4.8** kV
